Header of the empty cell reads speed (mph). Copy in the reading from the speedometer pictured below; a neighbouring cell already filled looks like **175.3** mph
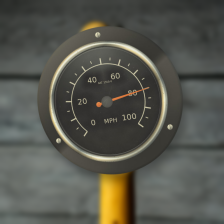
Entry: **80** mph
